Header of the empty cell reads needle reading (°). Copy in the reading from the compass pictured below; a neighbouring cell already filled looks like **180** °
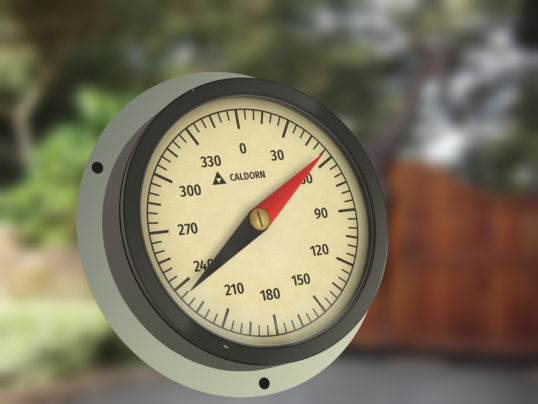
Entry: **55** °
